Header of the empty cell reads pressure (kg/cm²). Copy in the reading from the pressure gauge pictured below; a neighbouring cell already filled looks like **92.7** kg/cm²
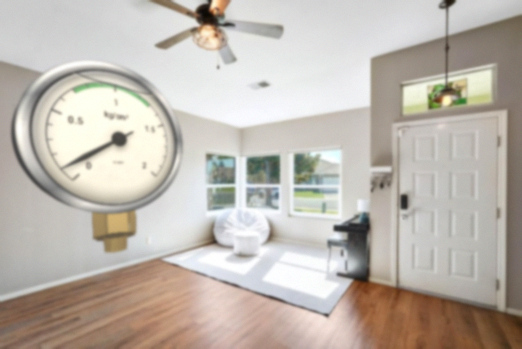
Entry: **0.1** kg/cm²
